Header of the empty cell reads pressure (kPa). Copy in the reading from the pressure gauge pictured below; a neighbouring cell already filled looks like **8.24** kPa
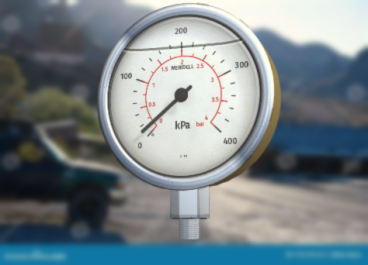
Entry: **10** kPa
